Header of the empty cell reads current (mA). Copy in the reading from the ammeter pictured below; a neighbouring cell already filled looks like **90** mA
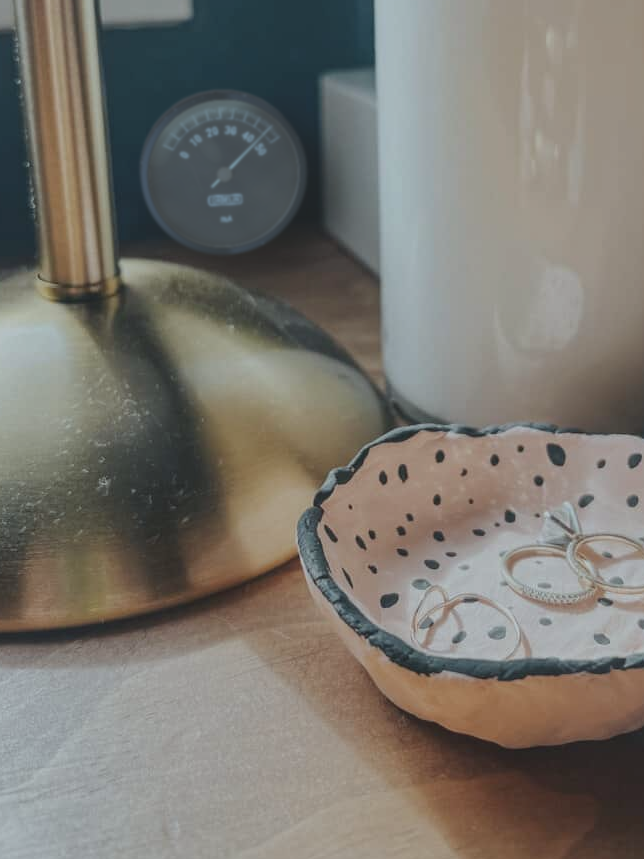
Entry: **45** mA
